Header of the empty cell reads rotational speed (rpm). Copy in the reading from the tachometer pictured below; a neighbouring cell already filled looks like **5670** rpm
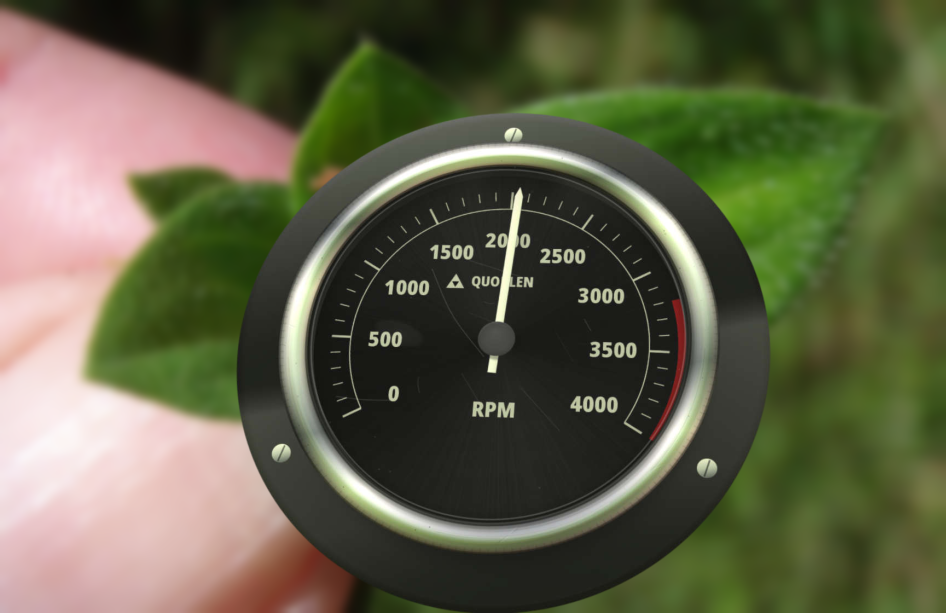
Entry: **2050** rpm
